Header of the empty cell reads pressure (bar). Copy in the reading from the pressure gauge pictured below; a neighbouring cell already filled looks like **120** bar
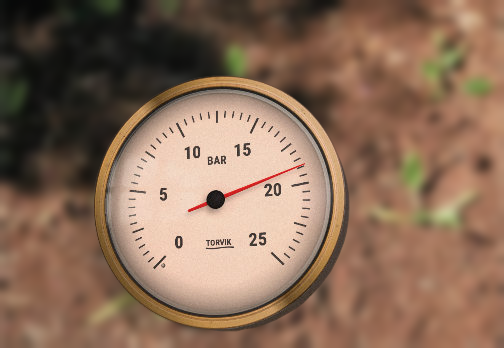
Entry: **19** bar
